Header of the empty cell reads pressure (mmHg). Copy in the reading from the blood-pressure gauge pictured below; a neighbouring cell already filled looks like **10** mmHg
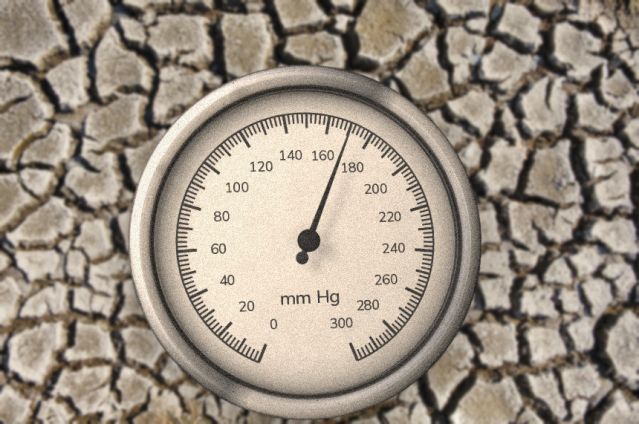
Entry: **170** mmHg
